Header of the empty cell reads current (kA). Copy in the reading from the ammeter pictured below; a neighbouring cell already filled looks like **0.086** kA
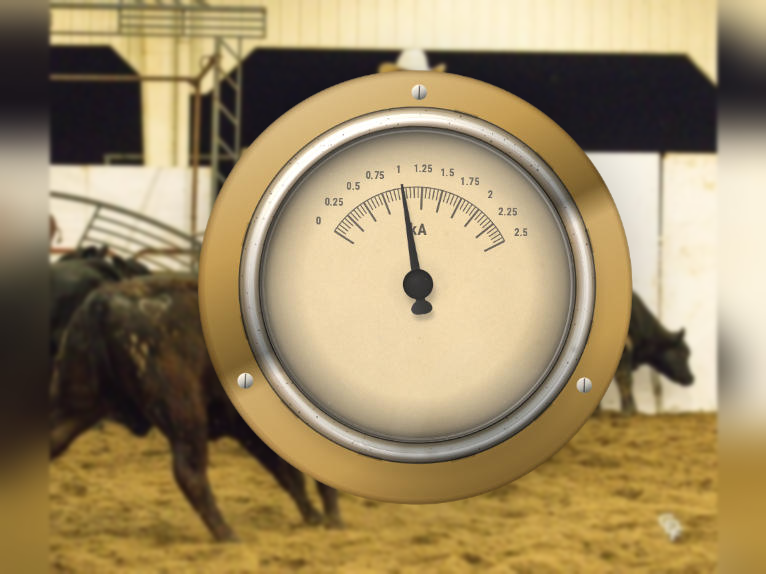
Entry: **1** kA
